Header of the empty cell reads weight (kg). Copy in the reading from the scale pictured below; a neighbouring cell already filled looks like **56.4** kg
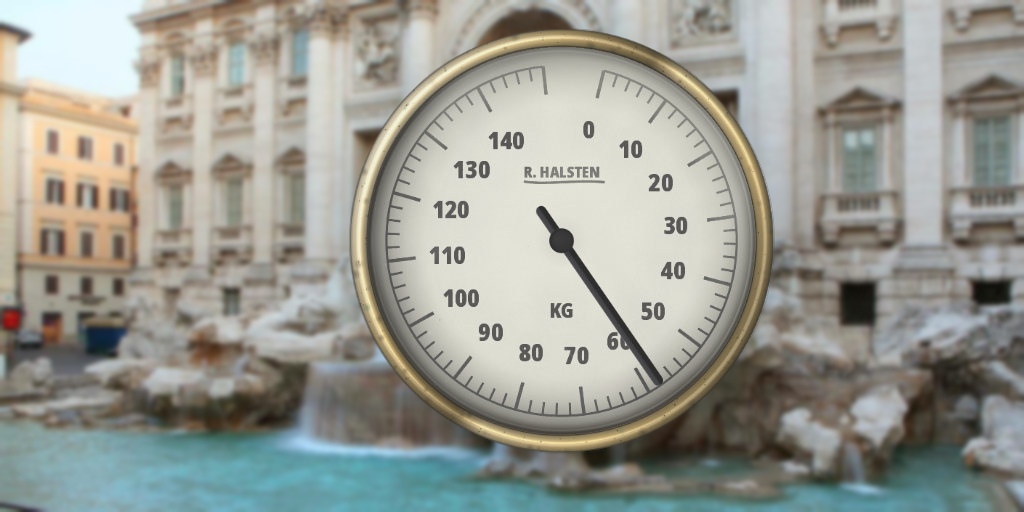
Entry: **58** kg
